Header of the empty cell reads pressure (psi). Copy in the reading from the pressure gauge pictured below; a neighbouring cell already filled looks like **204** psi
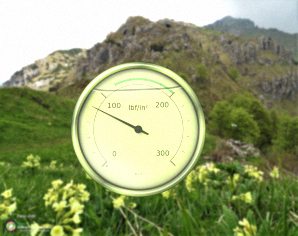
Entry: **80** psi
